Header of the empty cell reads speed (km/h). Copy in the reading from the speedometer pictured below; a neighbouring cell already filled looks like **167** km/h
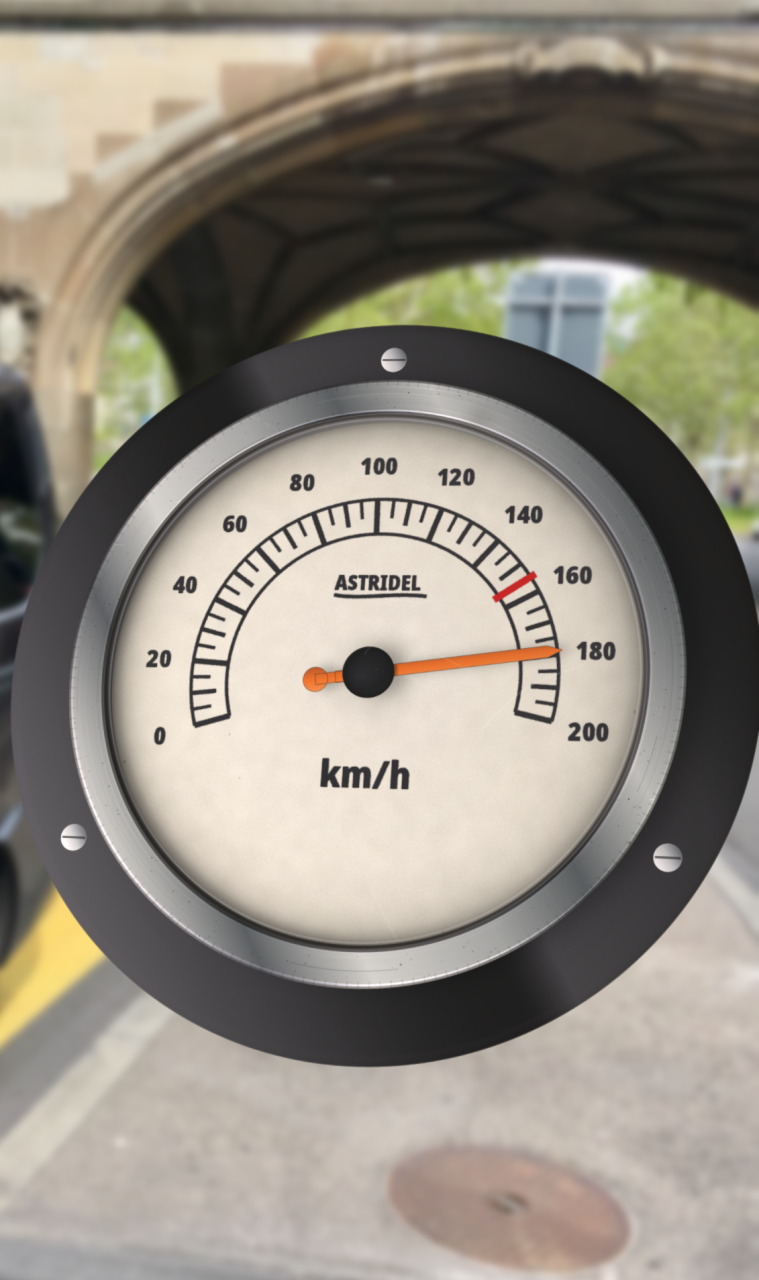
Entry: **180** km/h
